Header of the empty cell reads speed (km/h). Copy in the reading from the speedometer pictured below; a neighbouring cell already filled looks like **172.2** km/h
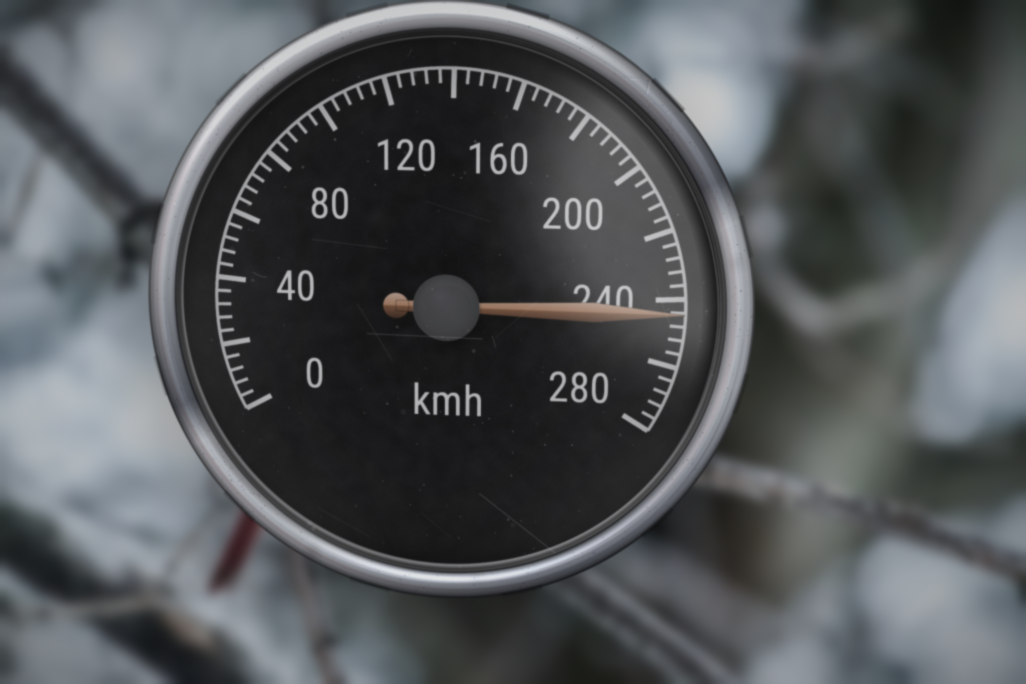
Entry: **244** km/h
